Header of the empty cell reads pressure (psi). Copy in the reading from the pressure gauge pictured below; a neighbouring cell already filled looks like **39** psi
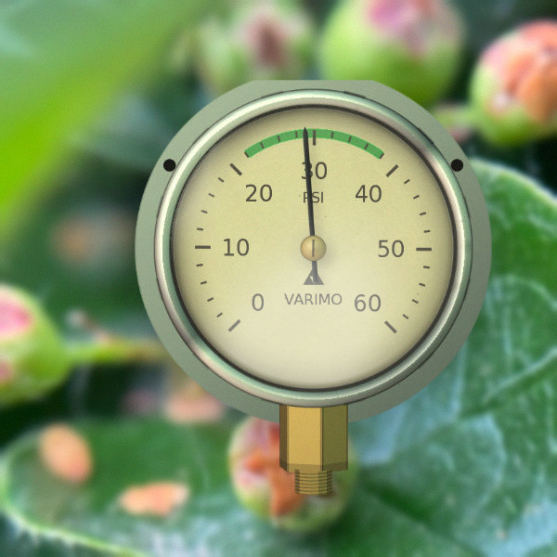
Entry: **29** psi
